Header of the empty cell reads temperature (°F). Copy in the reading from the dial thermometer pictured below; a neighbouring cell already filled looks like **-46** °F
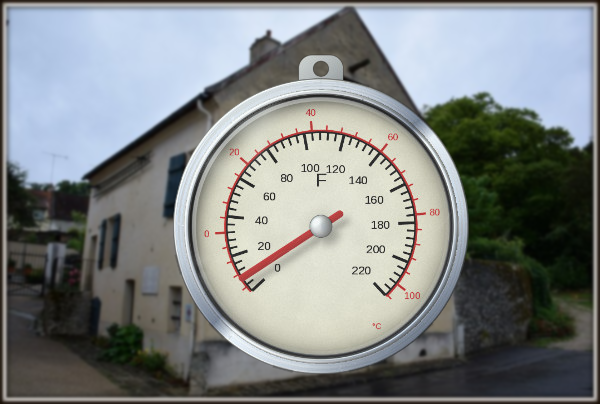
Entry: **8** °F
